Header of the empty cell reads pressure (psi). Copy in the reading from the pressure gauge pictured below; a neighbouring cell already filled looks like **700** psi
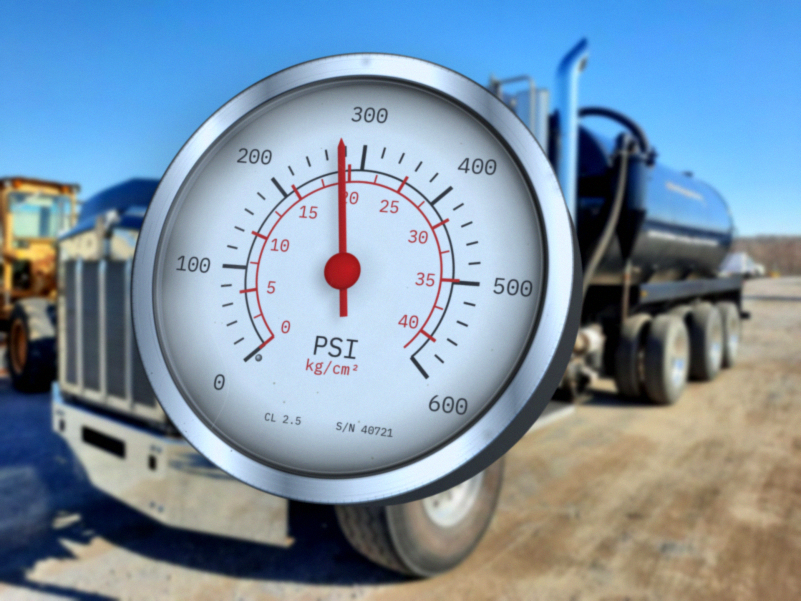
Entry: **280** psi
